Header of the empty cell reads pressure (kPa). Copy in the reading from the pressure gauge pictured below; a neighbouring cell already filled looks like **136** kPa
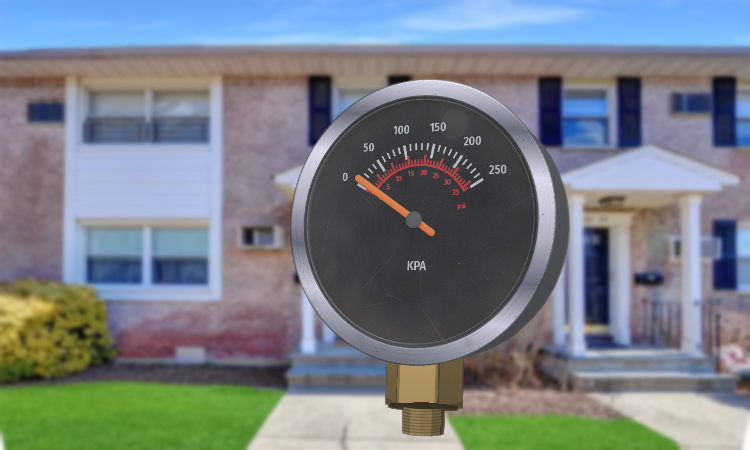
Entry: **10** kPa
